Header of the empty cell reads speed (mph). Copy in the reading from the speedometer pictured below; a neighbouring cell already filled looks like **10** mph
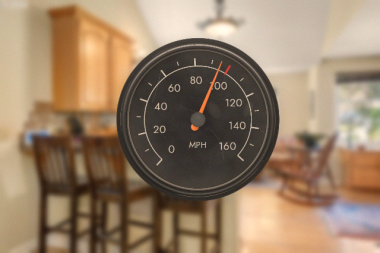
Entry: **95** mph
